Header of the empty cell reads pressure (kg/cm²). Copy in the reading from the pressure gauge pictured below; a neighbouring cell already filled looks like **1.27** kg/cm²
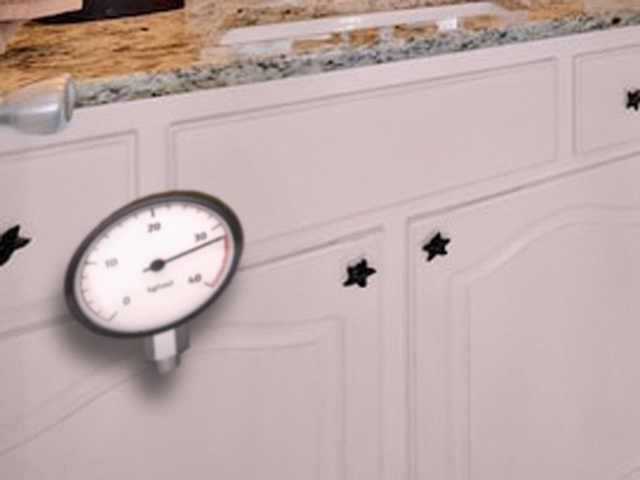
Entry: **32** kg/cm²
